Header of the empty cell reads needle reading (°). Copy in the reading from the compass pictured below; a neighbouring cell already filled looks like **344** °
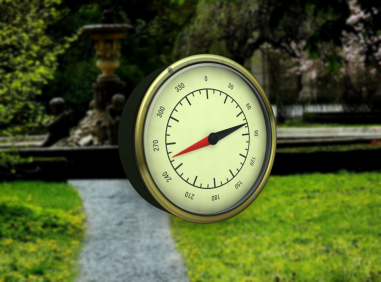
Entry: **255** °
